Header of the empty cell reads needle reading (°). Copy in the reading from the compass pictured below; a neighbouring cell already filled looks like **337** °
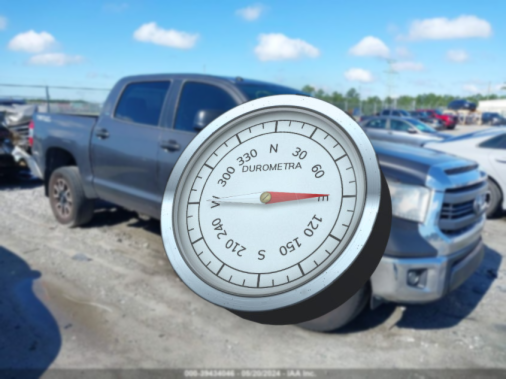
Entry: **90** °
